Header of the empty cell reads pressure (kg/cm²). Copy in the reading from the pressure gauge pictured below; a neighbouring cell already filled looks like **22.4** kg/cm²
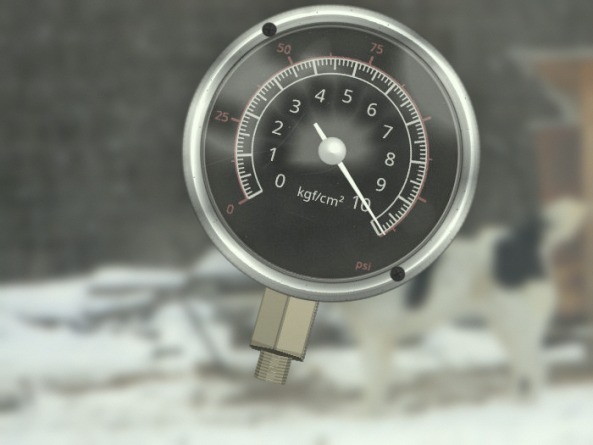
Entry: **9.9** kg/cm²
